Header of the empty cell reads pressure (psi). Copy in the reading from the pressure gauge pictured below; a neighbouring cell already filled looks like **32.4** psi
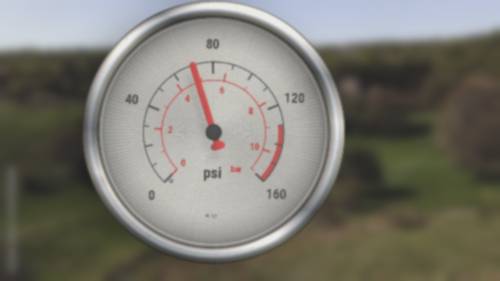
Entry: **70** psi
